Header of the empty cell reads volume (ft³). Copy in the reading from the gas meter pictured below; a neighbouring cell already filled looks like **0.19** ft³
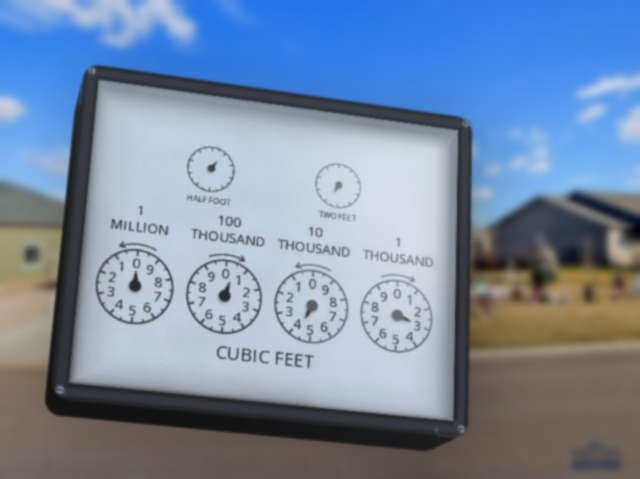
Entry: **4300** ft³
